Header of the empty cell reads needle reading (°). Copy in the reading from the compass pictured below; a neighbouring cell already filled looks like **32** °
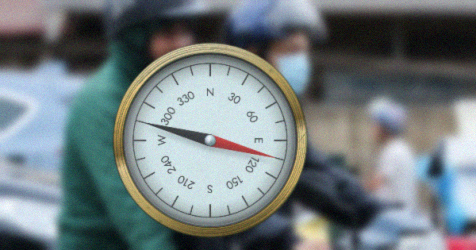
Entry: **105** °
